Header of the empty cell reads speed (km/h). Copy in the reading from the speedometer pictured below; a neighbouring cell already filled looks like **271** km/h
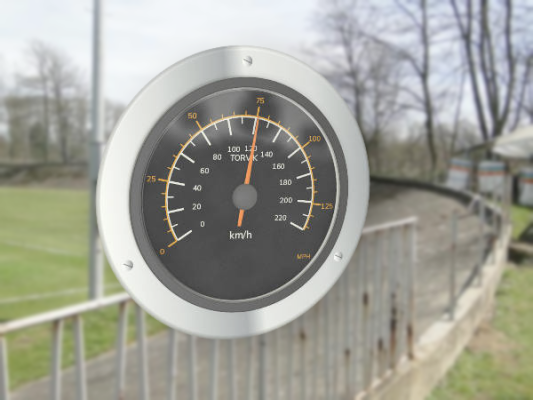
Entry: **120** km/h
